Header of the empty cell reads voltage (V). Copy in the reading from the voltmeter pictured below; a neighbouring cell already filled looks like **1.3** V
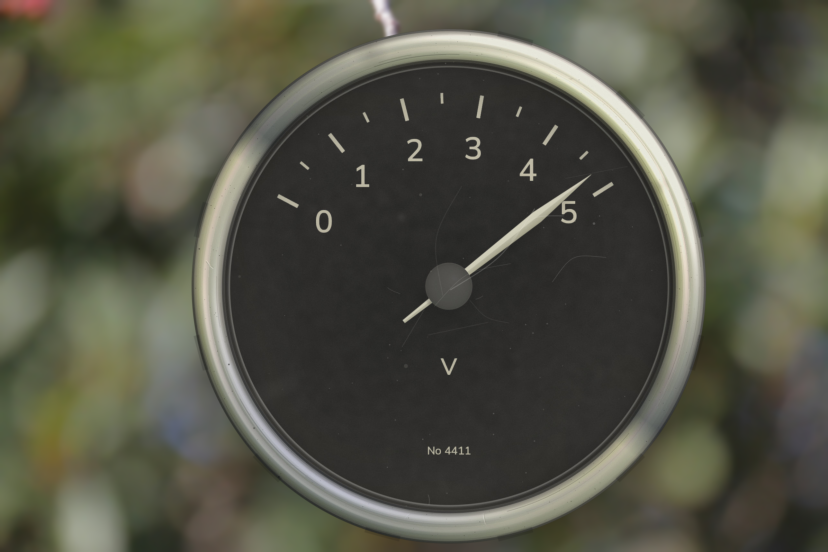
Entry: **4.75** V
